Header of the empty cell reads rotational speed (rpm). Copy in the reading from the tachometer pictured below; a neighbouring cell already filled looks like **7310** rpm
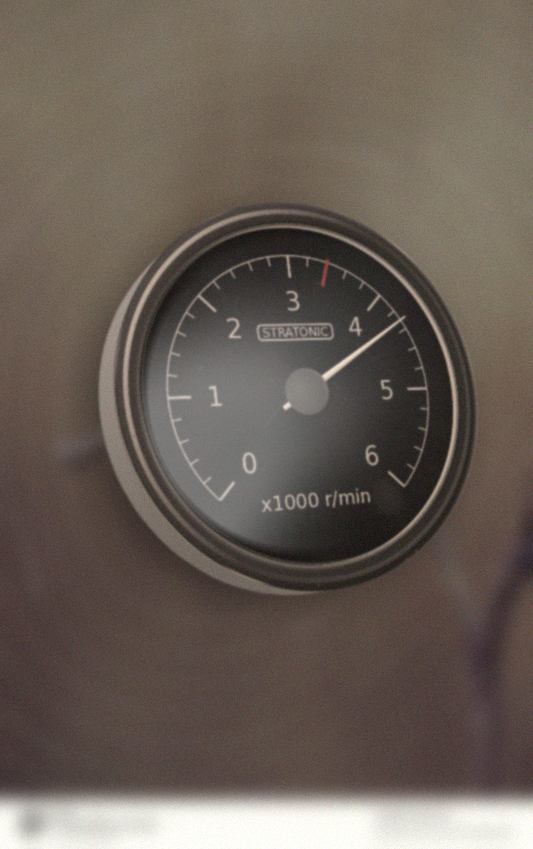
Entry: **4300** rpm
